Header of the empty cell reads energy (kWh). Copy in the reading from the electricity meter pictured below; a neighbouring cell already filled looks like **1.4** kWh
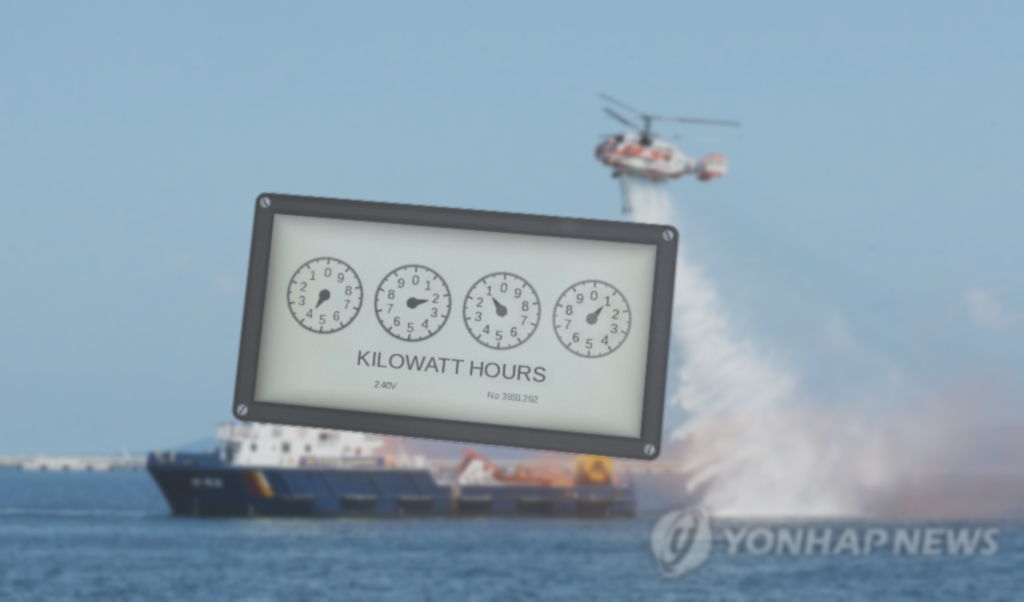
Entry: **4211** kWh
